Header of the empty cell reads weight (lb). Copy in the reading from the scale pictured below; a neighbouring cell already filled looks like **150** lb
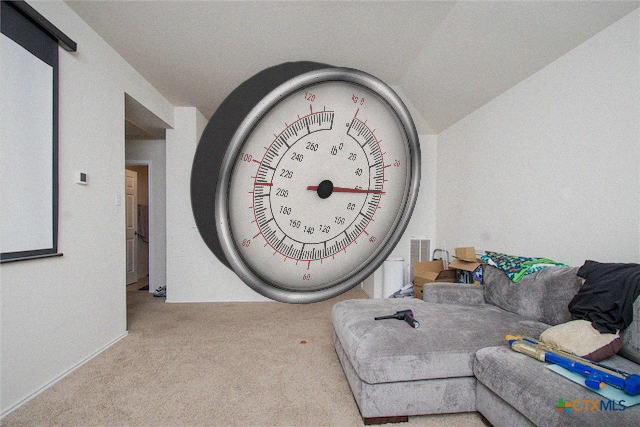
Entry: **60** lb
